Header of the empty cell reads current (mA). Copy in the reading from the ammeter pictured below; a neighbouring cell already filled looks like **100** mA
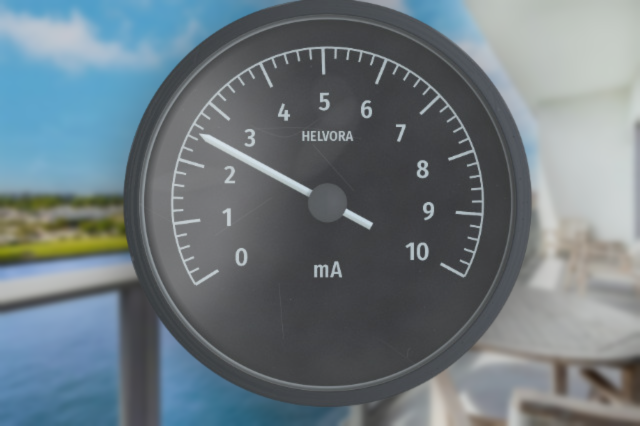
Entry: **2.5** mA
